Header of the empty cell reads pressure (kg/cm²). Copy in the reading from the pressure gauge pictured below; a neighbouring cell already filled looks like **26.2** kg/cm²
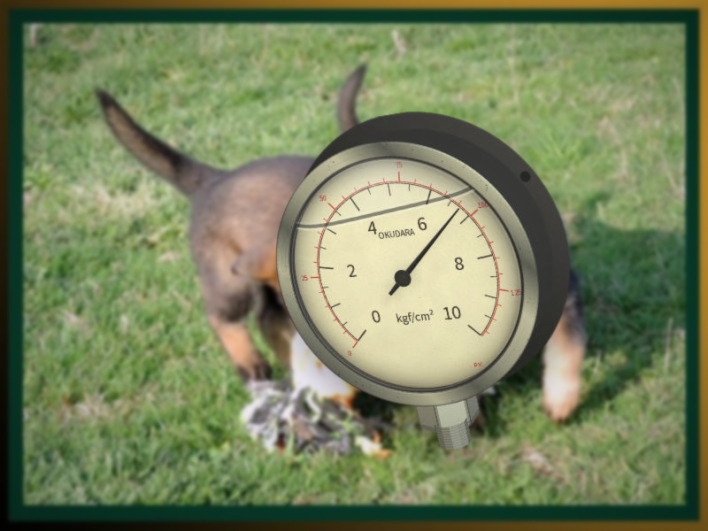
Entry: **6.75** kg/cm²
